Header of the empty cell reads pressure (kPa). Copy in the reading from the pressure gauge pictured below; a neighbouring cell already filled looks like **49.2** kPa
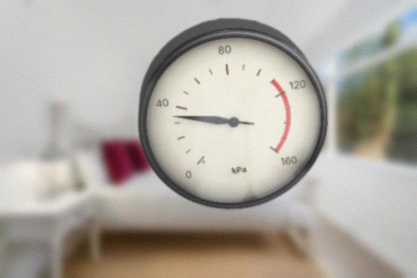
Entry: **35** kPa
